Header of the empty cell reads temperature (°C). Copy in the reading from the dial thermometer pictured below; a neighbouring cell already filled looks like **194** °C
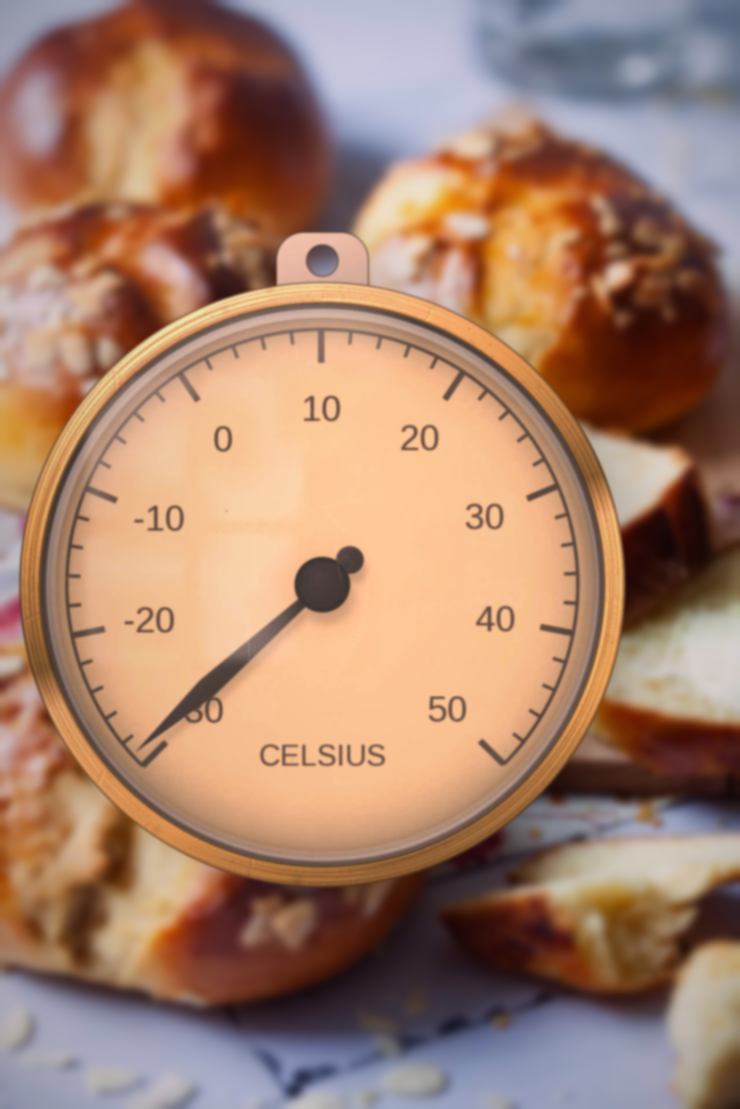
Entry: **-29** °C
